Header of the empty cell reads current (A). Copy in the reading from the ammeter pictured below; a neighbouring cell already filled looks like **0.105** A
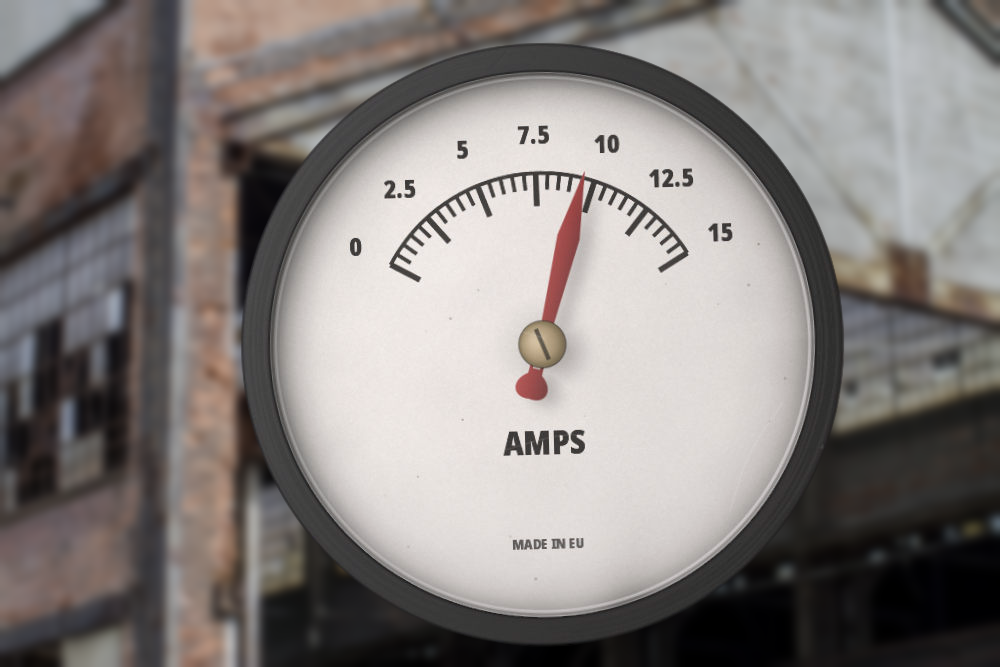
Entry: **9.5** A
